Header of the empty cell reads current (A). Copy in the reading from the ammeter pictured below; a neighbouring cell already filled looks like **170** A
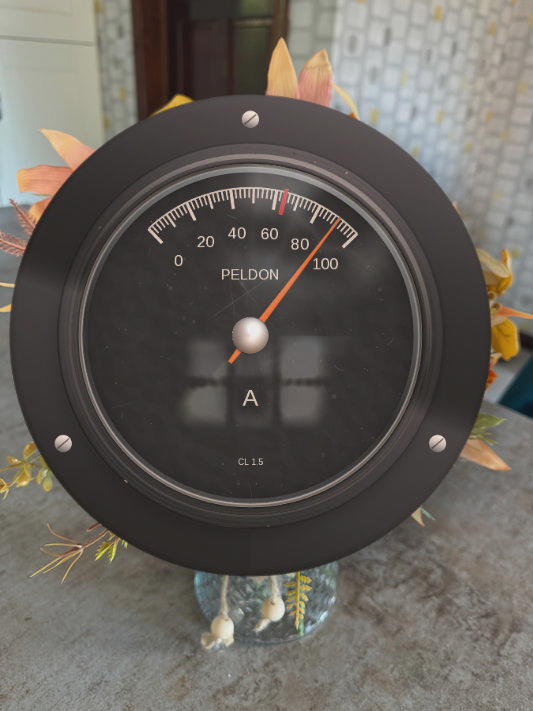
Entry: **90** A
